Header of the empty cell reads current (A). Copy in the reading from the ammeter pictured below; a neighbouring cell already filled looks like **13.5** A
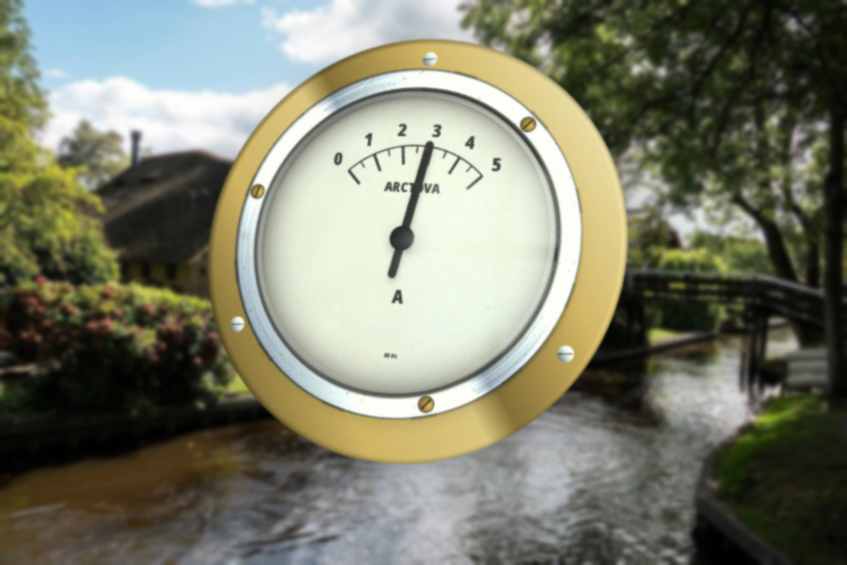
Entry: **3** A
